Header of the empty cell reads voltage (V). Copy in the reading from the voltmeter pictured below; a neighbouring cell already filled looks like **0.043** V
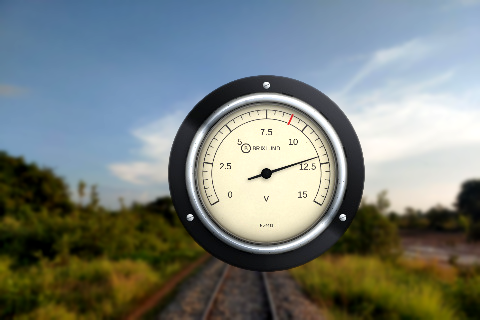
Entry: **12** V
